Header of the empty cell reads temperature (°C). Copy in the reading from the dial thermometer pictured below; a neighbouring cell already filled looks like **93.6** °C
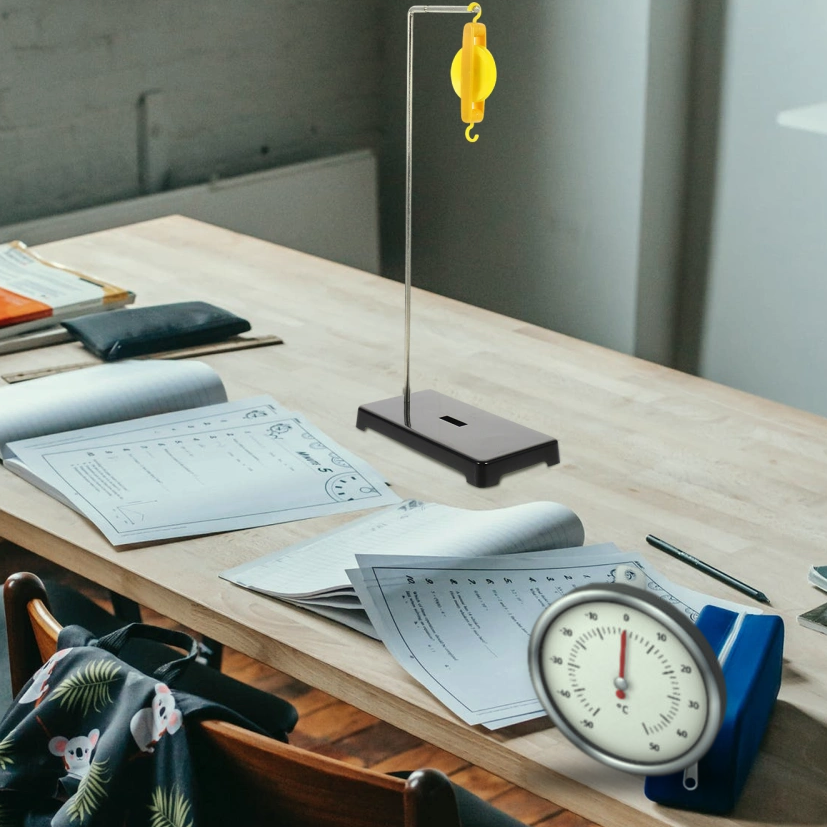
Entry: **0** °C
